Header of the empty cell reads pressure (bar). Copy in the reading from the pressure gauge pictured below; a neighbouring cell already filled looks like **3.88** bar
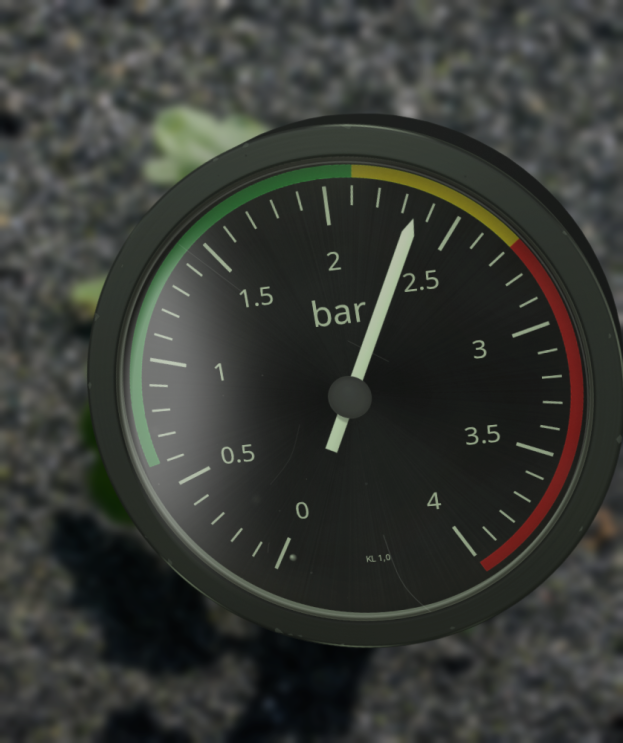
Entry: **2.35** bar
